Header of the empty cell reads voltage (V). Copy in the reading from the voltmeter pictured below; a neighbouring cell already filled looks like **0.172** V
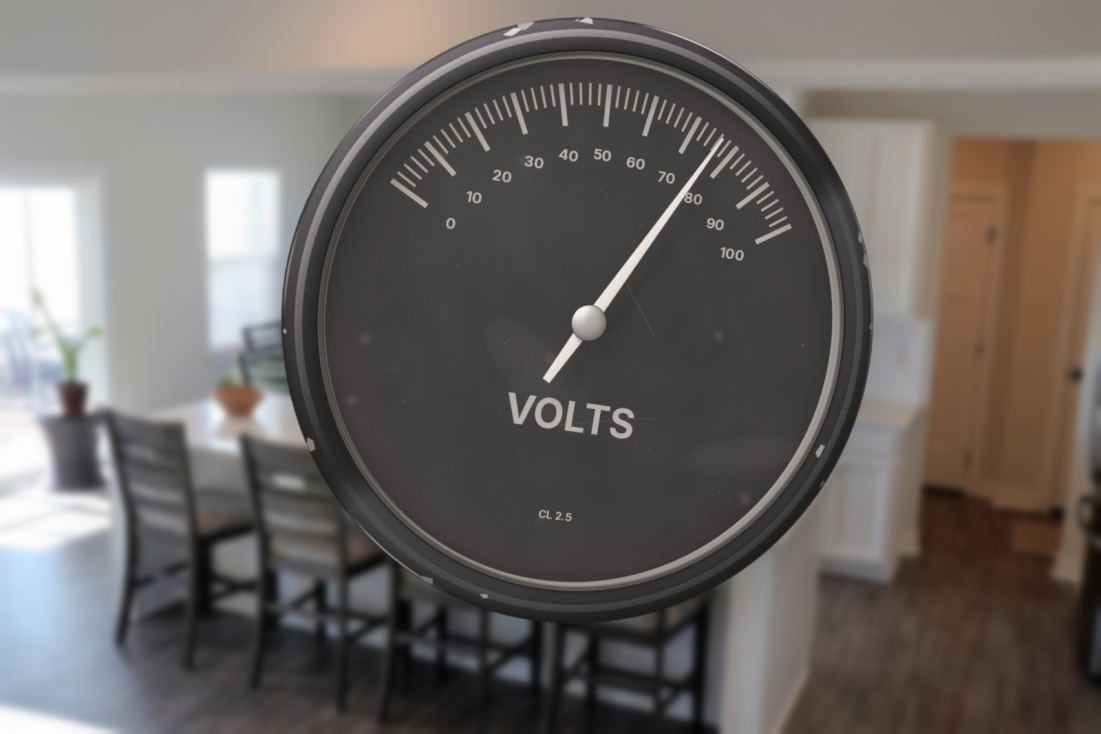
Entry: **76** V
